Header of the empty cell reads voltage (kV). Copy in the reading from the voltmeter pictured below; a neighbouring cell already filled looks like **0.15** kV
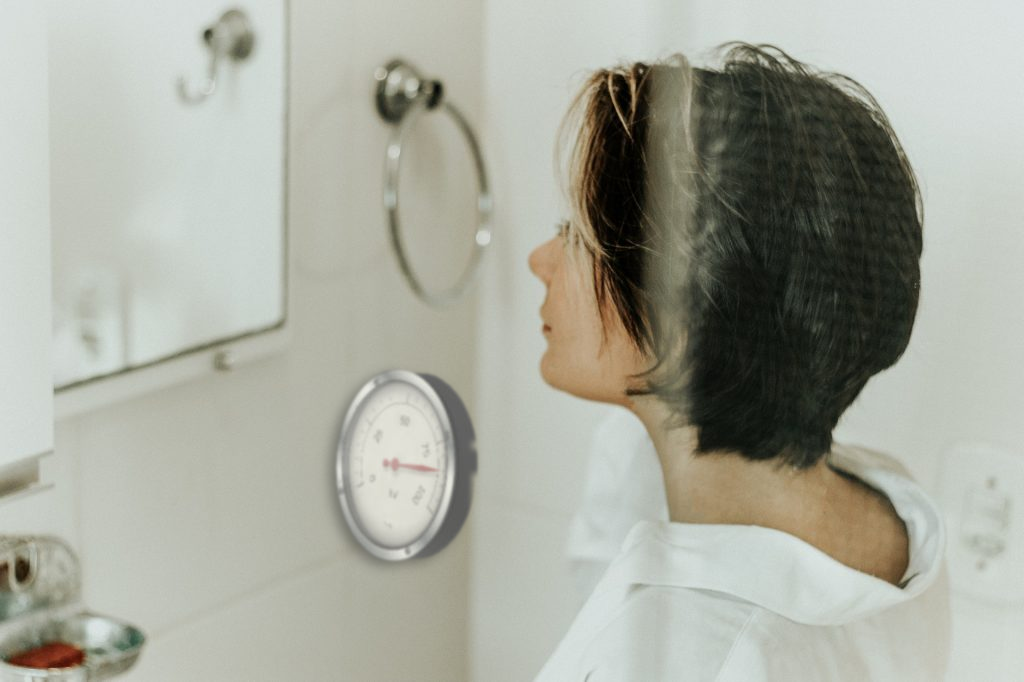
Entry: **85** kV
